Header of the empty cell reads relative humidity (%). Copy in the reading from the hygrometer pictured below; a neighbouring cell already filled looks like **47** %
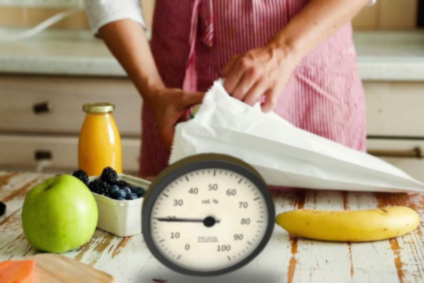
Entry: **20** %
